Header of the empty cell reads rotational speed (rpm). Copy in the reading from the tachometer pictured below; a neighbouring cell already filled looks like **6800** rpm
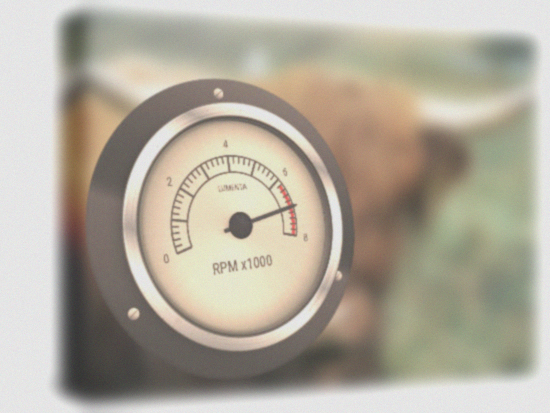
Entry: **7000** rpm
